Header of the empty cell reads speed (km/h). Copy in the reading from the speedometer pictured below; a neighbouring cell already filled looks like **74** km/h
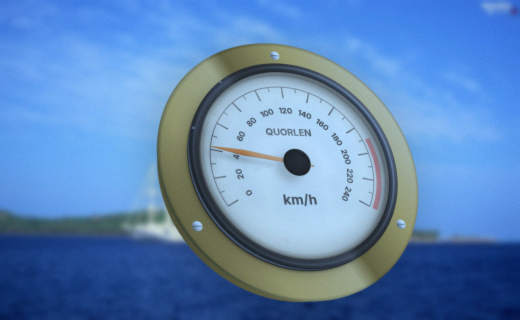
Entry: **40** km/h
